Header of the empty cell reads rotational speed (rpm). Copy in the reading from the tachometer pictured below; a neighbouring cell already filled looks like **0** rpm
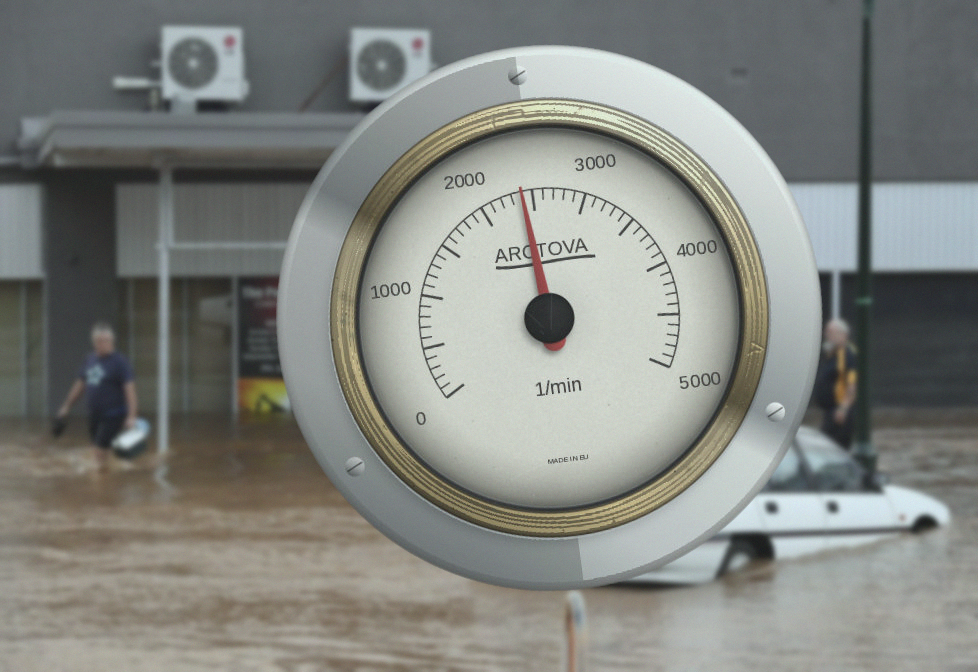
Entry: **2400** rpm
